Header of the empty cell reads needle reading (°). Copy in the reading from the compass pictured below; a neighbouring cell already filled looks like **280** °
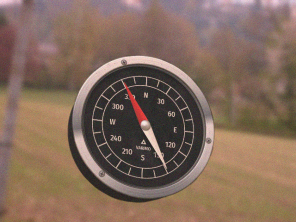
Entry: **330** °
